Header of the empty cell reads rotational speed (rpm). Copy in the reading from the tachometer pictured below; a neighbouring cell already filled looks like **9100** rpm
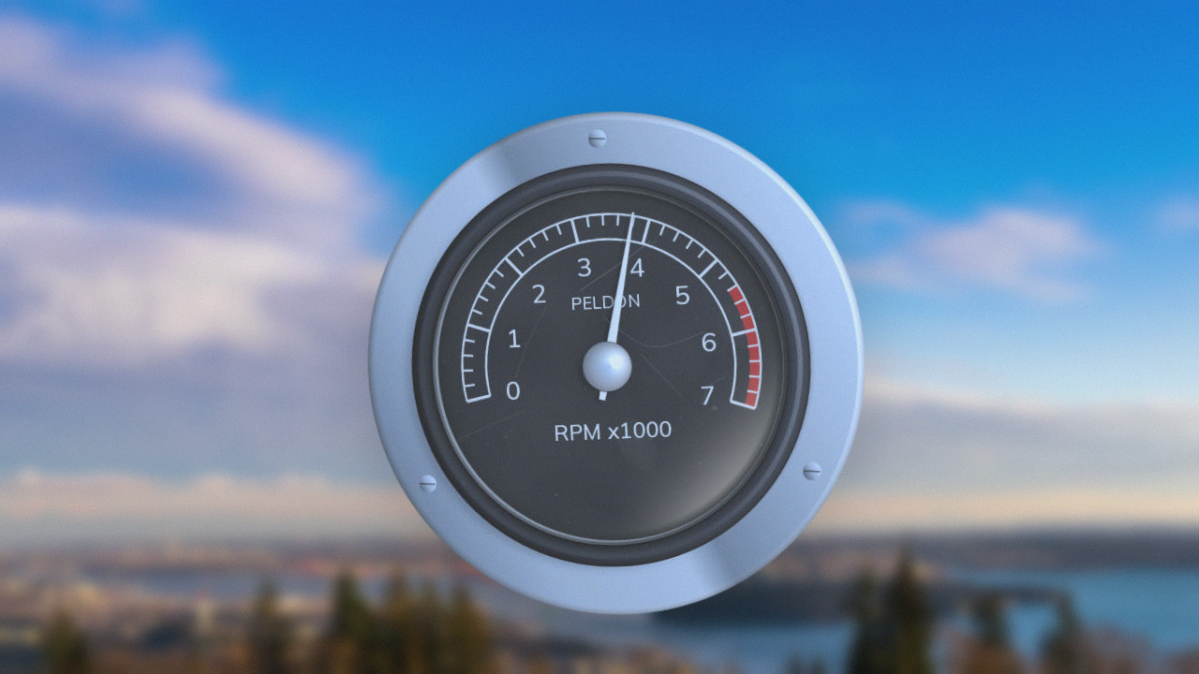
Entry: **3800** rpm
